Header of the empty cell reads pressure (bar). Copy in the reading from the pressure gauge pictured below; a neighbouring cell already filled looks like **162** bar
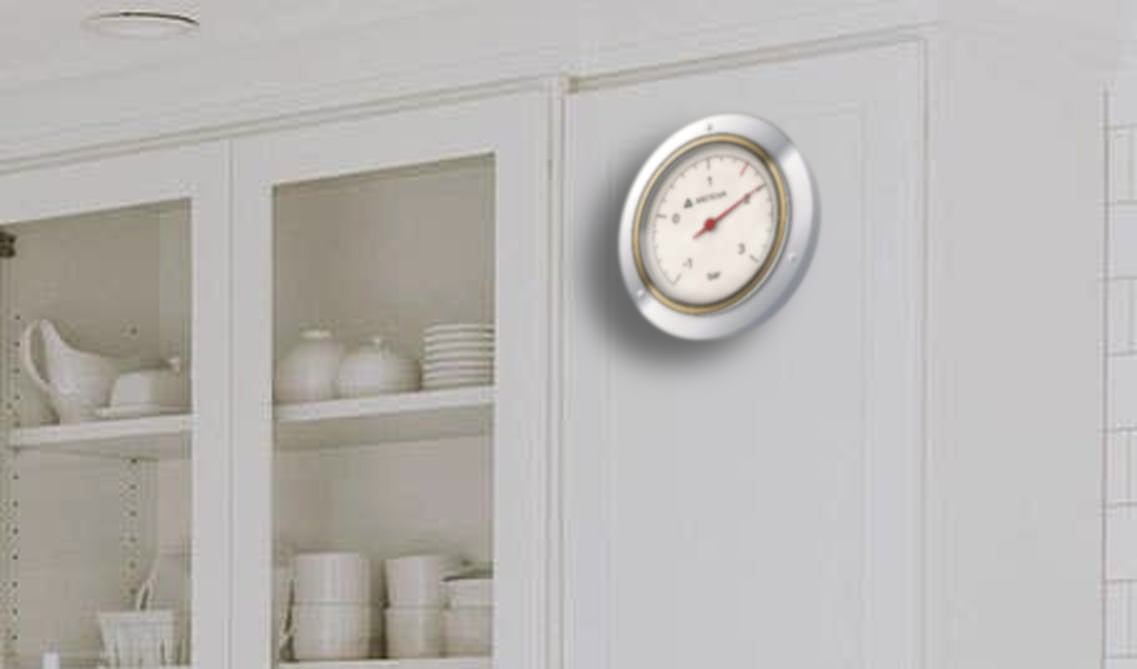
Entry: **2** bar
